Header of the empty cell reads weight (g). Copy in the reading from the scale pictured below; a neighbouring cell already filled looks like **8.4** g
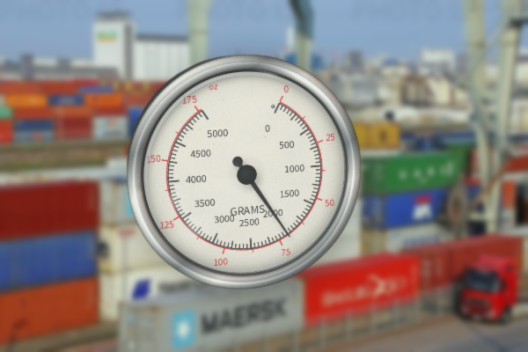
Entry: **2000** g
